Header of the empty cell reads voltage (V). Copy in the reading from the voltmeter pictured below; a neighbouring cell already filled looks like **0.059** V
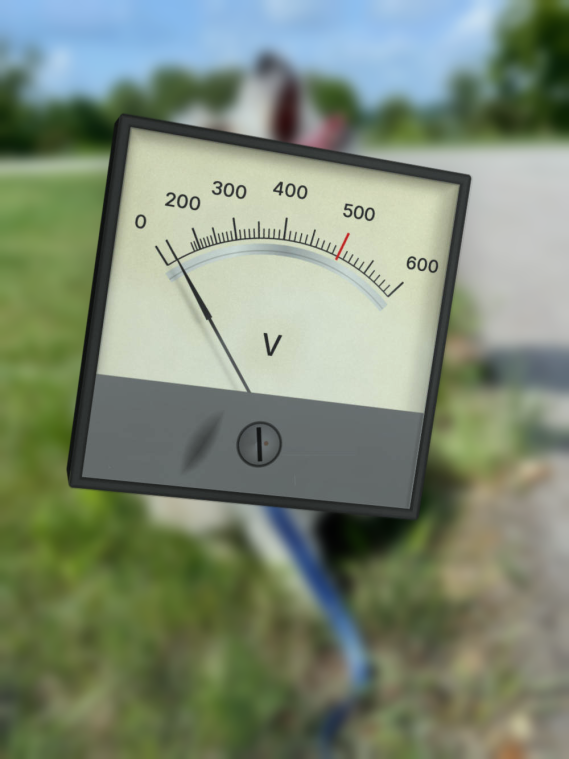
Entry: **100** V
